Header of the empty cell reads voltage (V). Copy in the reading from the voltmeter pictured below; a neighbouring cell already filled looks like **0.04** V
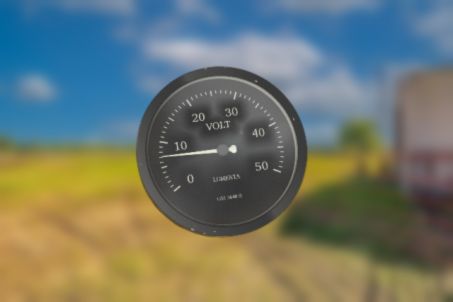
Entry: **7** V
